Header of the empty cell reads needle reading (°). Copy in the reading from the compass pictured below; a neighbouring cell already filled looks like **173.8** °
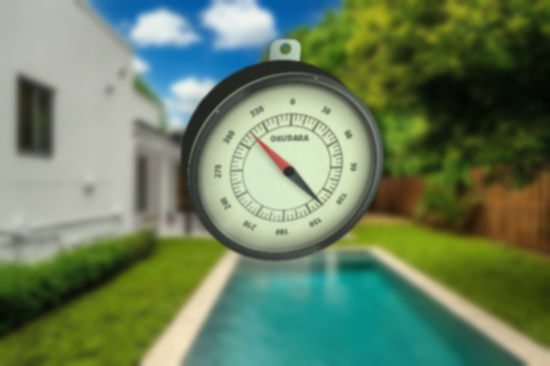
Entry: **315** °
